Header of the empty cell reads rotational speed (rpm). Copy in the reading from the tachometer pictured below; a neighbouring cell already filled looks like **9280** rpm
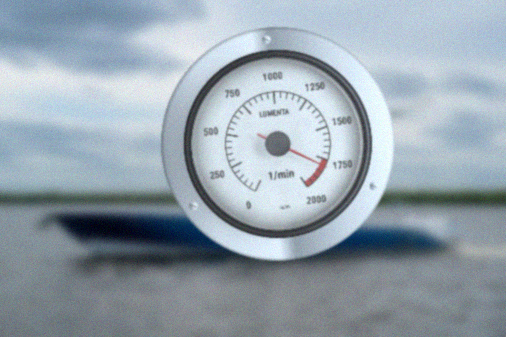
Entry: **1800** rpm
